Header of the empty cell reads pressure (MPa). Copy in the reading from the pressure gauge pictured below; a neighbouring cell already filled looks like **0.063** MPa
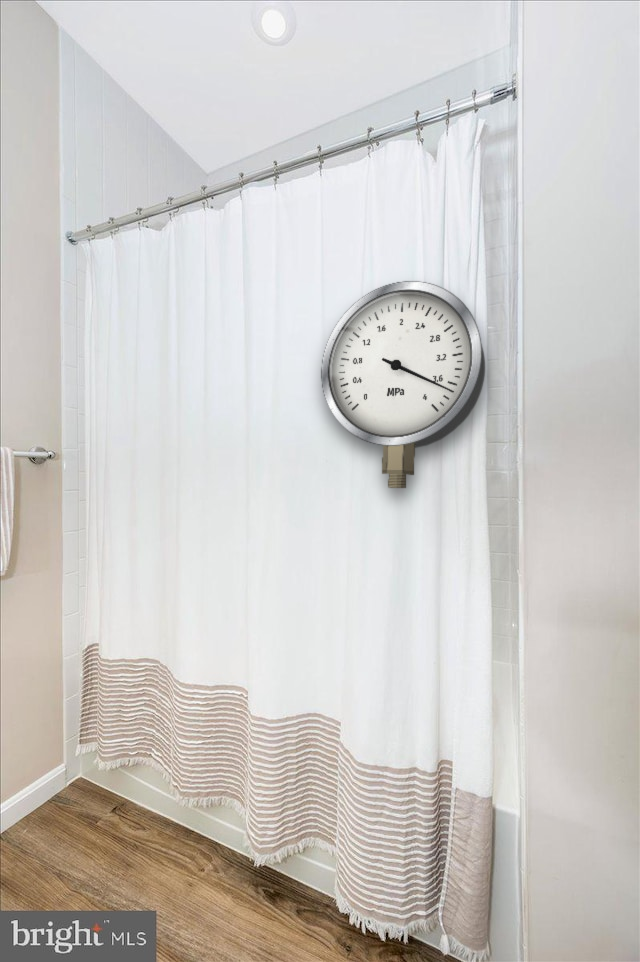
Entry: **3.7** MPa
